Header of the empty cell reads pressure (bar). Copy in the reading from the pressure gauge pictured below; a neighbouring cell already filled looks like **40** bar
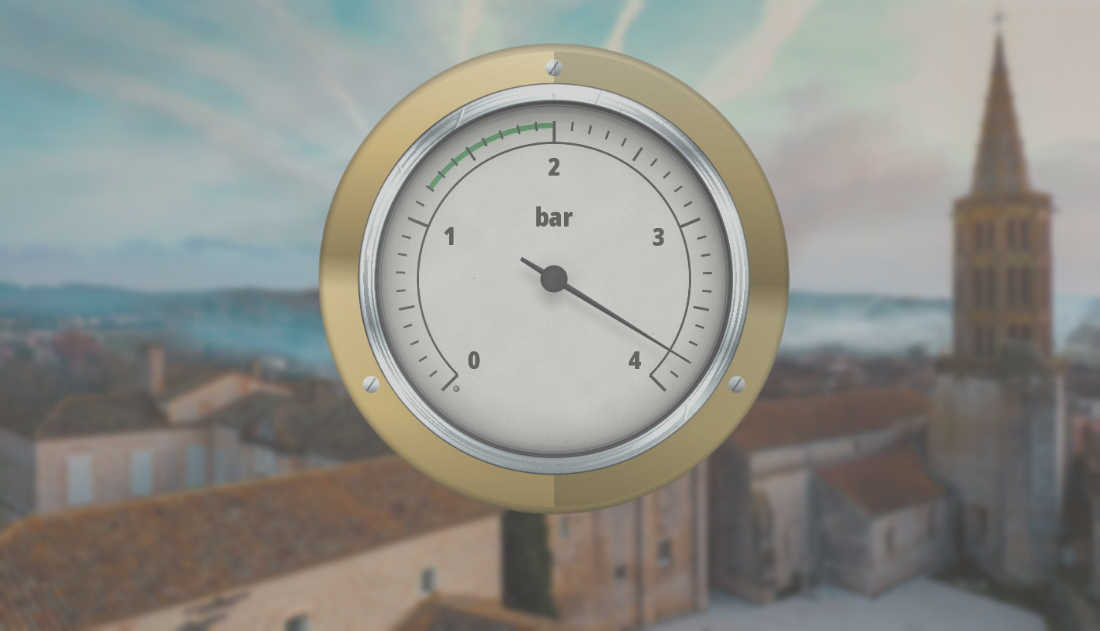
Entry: **3.8** bar
